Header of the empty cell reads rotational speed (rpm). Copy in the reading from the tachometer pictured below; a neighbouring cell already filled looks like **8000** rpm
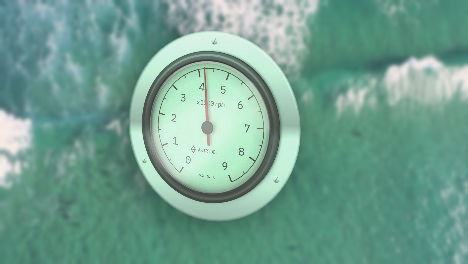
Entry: **4250** rpm
